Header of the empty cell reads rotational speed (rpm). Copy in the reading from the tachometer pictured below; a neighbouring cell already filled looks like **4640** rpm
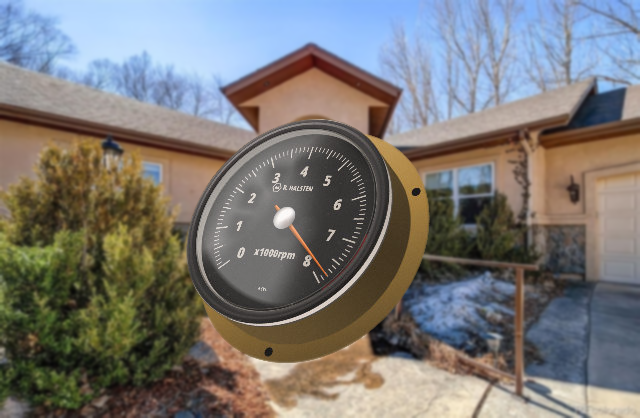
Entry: **7800** rpm
